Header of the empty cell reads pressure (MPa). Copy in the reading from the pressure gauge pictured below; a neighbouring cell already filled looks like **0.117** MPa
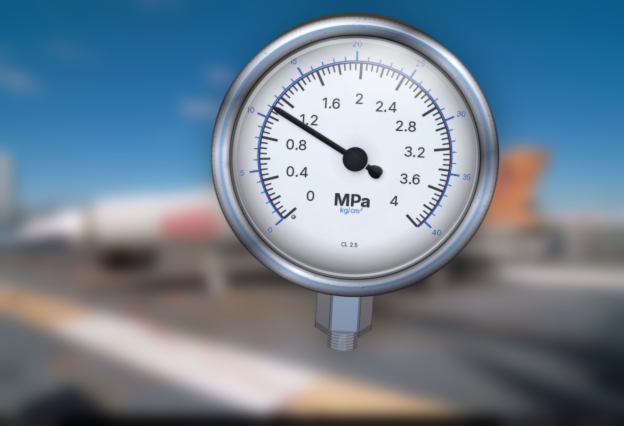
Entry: **1.1** MPa
